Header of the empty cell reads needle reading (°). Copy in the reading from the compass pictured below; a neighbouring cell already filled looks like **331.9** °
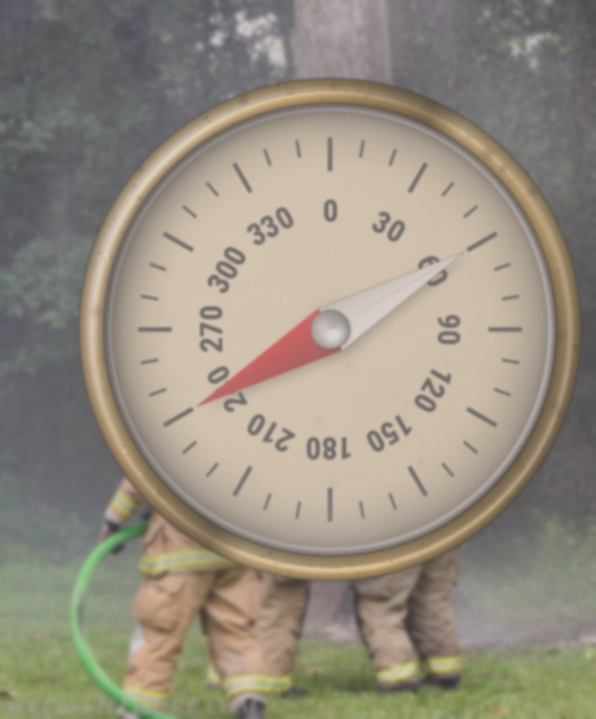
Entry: **240** °
